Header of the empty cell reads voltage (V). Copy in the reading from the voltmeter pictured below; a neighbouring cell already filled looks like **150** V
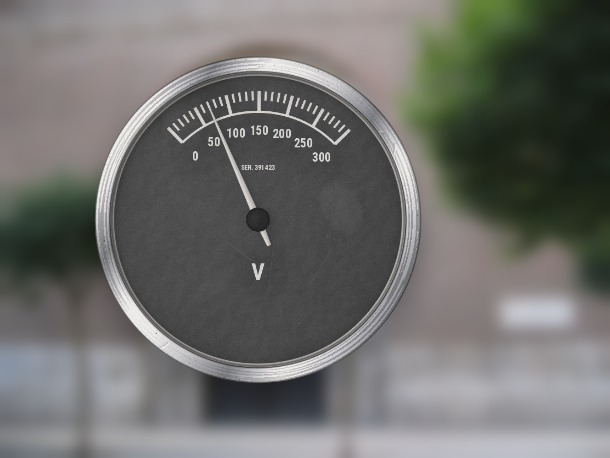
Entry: **70** V
